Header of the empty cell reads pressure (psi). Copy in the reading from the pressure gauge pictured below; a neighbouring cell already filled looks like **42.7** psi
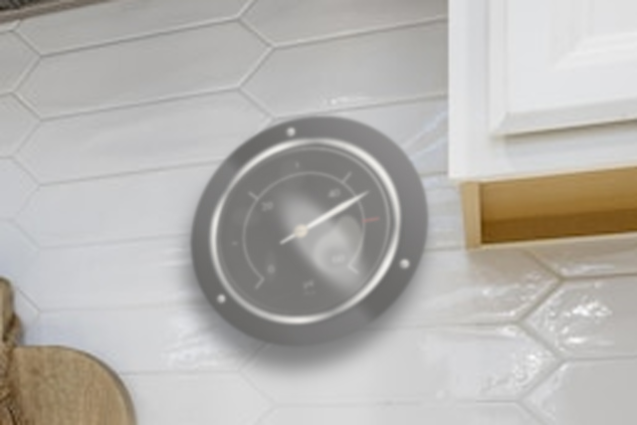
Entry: **45** psi
